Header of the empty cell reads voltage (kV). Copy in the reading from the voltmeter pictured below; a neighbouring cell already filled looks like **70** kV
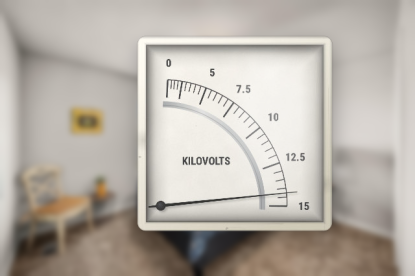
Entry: **14.25** kV
